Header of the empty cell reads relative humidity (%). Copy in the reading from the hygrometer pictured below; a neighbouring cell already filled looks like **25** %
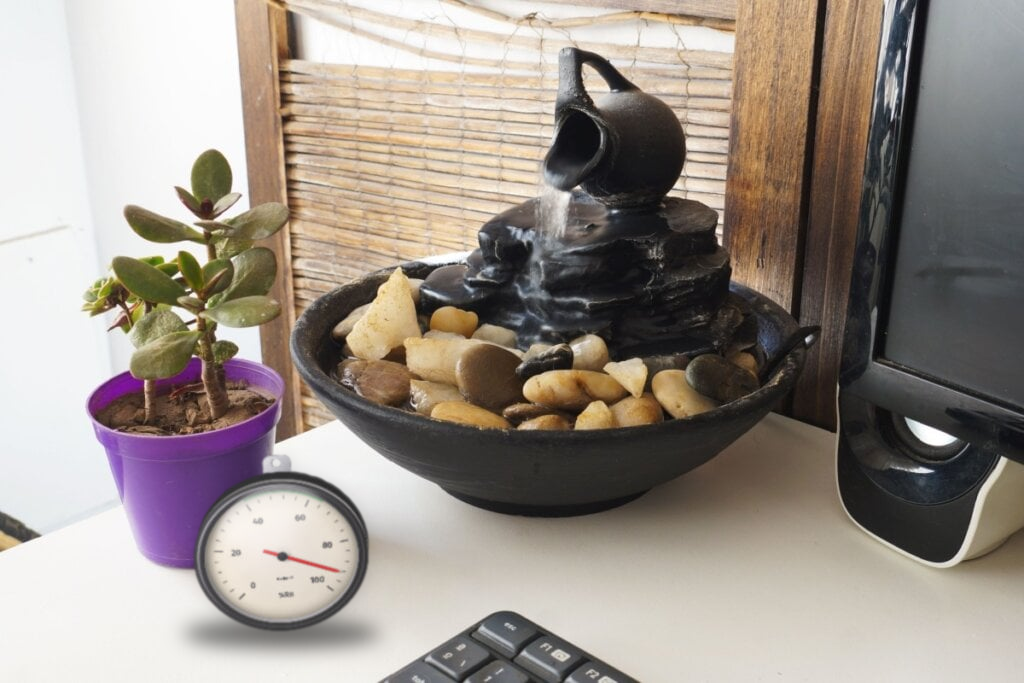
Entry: **92** %
